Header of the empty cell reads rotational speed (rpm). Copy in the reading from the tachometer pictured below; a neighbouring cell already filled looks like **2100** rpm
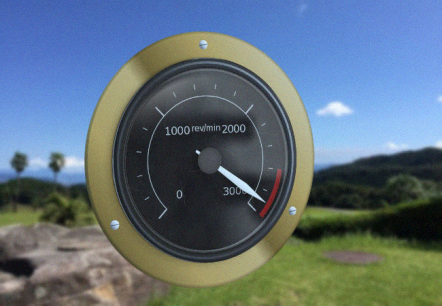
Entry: **2900** rpm
